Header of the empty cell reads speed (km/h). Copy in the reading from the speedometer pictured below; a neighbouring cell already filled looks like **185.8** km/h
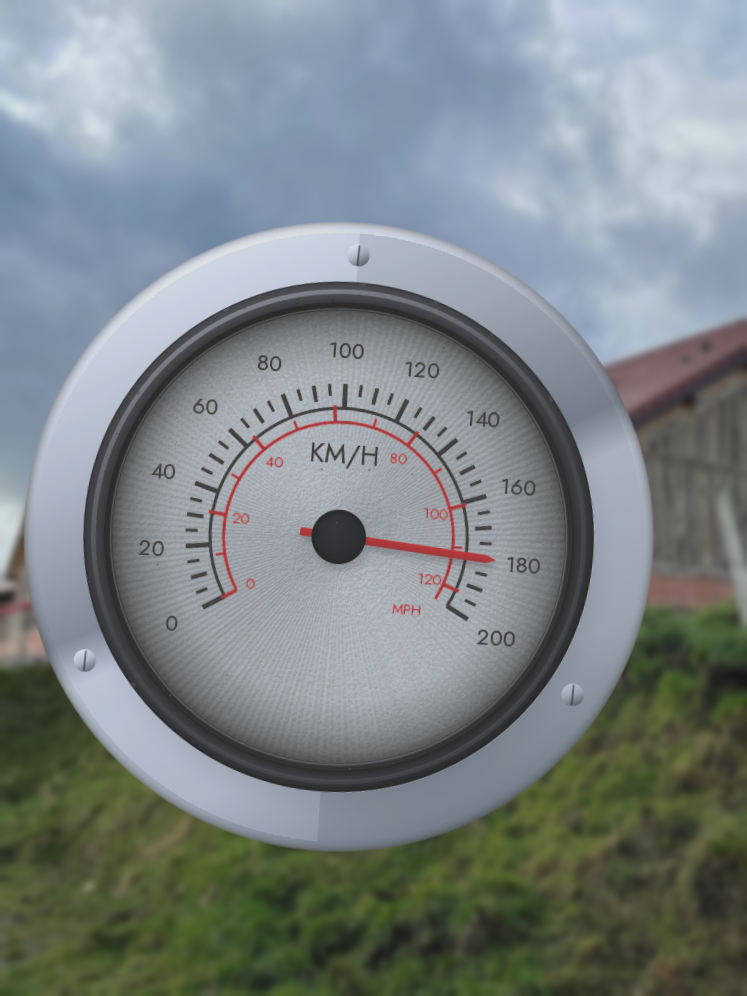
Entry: **180** km/h
